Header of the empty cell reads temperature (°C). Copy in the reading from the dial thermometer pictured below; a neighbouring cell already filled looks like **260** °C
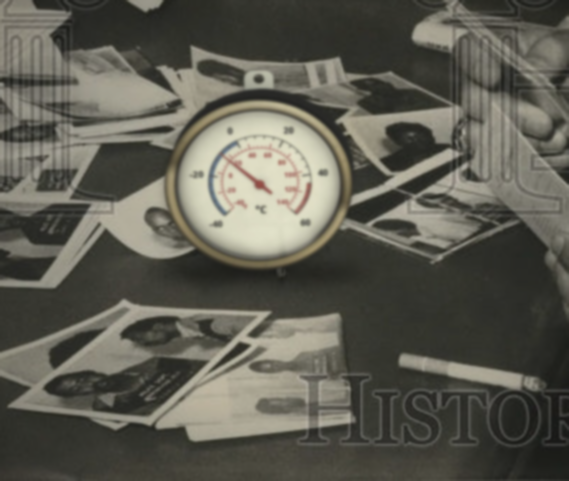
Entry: **-8** °C
